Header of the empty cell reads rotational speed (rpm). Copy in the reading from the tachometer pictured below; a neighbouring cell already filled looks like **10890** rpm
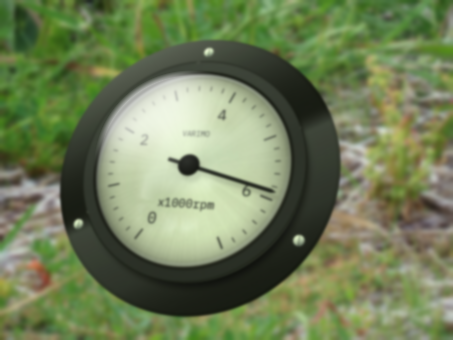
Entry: **5900** rpm
